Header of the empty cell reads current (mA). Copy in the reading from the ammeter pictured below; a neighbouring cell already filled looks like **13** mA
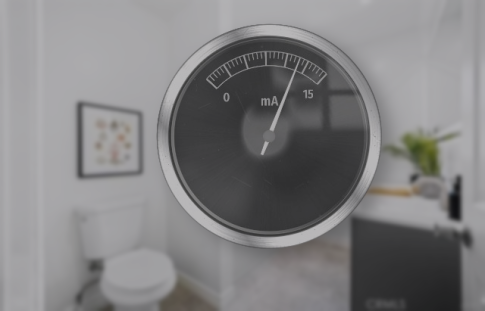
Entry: **11.5** mA
